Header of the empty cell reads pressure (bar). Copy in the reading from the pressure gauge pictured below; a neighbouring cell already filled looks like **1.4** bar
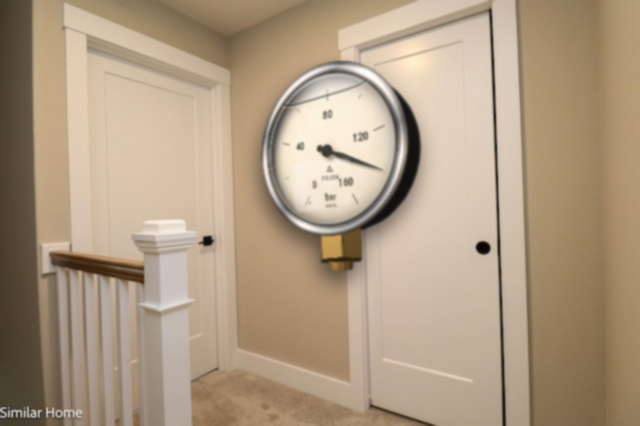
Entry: **140** bar
